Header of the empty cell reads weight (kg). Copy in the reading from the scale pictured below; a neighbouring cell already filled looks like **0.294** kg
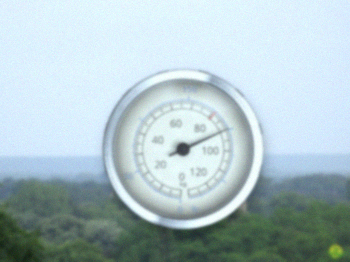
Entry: **90** kg
